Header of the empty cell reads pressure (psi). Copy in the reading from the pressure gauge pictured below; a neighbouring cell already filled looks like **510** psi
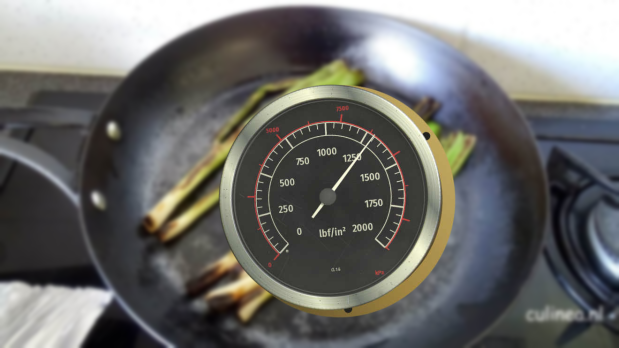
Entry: **1300** psi
